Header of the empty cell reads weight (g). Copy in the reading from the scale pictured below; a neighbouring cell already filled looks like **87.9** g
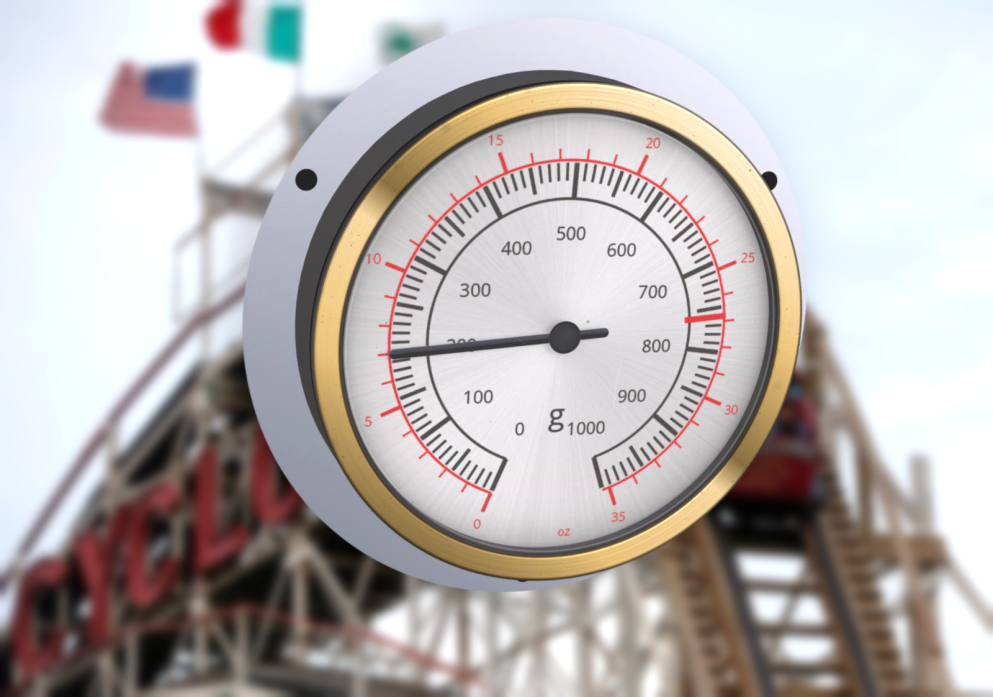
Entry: **200** g
